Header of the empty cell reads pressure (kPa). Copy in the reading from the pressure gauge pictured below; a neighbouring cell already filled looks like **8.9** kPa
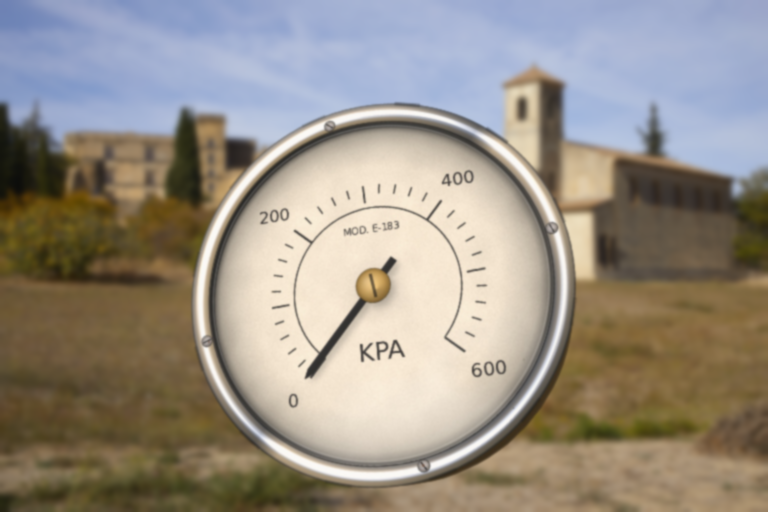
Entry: **0** kPa
